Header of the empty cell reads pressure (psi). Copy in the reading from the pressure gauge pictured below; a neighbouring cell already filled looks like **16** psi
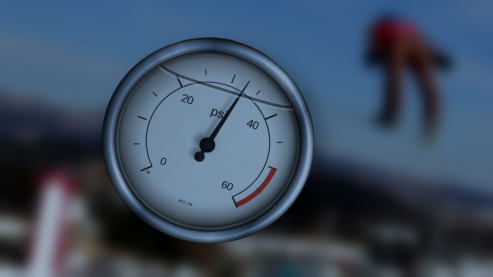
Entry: **32.5** psi
